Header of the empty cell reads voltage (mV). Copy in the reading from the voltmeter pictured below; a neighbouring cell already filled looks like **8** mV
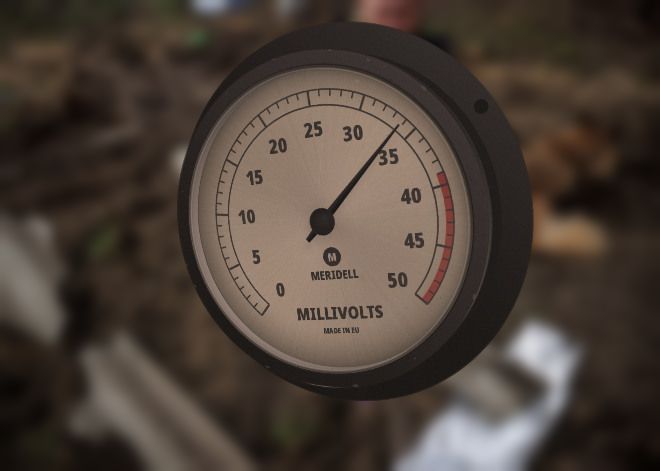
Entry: **34** mV
